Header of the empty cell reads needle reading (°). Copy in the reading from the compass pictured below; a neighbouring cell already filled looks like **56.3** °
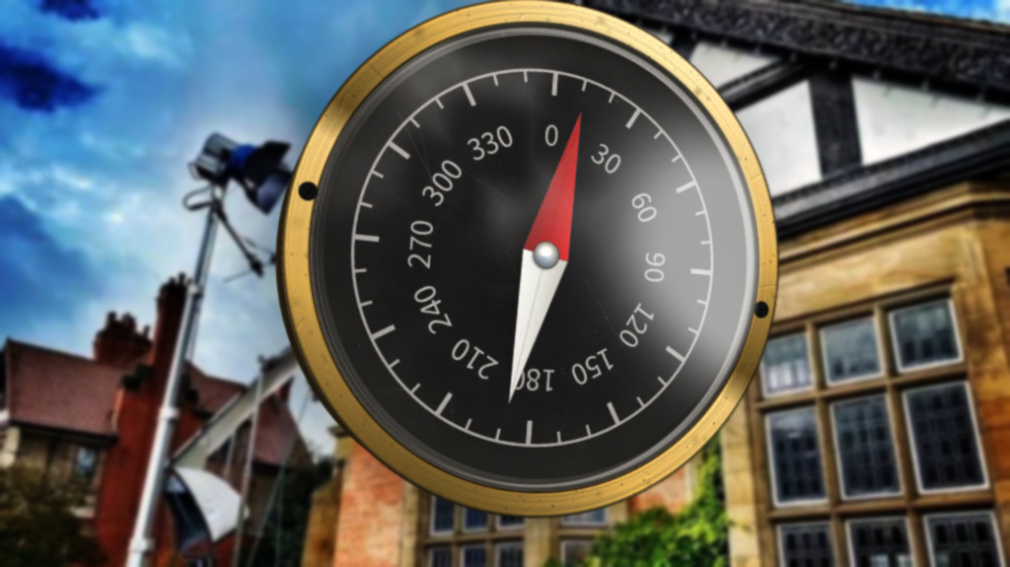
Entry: **10** °
